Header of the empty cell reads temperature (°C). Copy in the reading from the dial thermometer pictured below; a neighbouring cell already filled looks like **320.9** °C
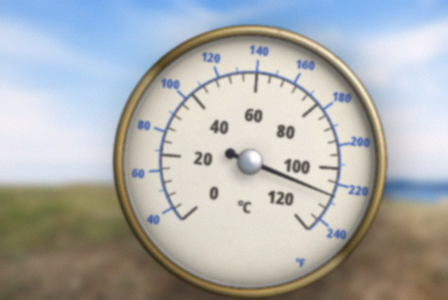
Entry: **108** °C
